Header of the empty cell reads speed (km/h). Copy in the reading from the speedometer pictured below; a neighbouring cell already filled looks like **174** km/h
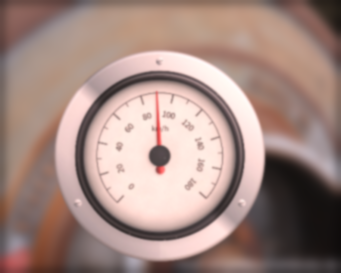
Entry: **90** km/h
